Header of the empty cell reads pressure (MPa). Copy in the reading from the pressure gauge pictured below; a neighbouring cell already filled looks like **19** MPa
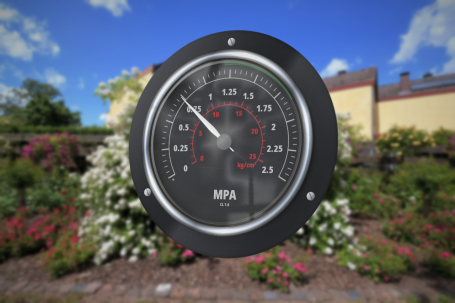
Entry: **0.75** MPa
